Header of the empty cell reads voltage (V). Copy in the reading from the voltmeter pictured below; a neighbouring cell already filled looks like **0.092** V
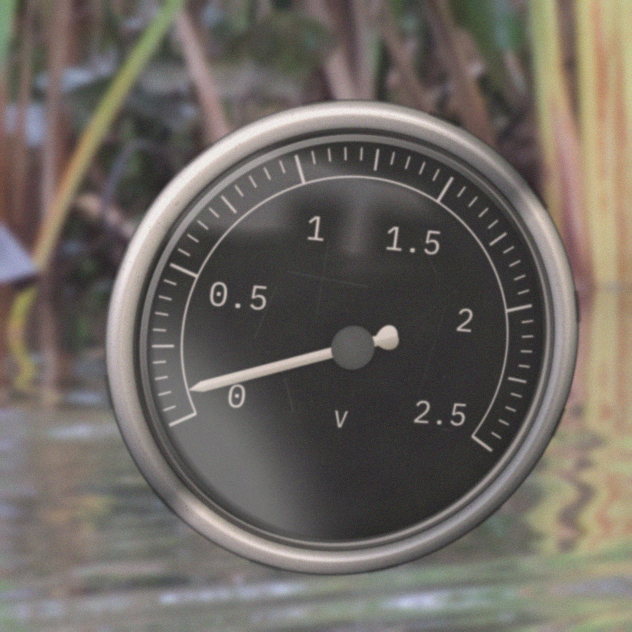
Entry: **0.1** V
